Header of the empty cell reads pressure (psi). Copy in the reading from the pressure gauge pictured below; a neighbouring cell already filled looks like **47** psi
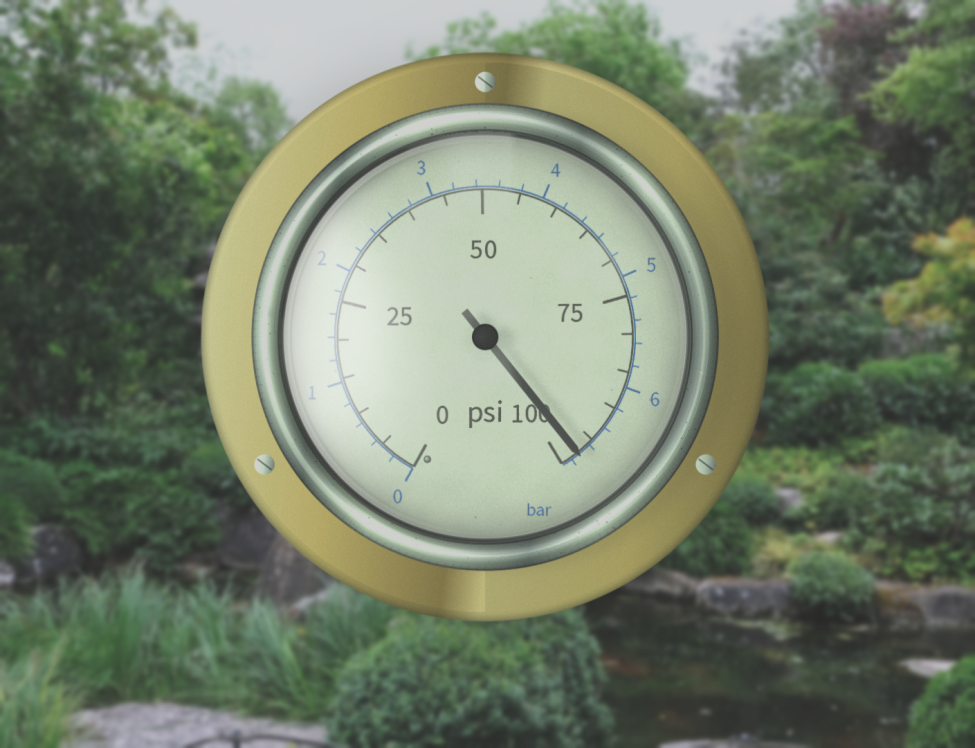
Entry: **97.5** psi
